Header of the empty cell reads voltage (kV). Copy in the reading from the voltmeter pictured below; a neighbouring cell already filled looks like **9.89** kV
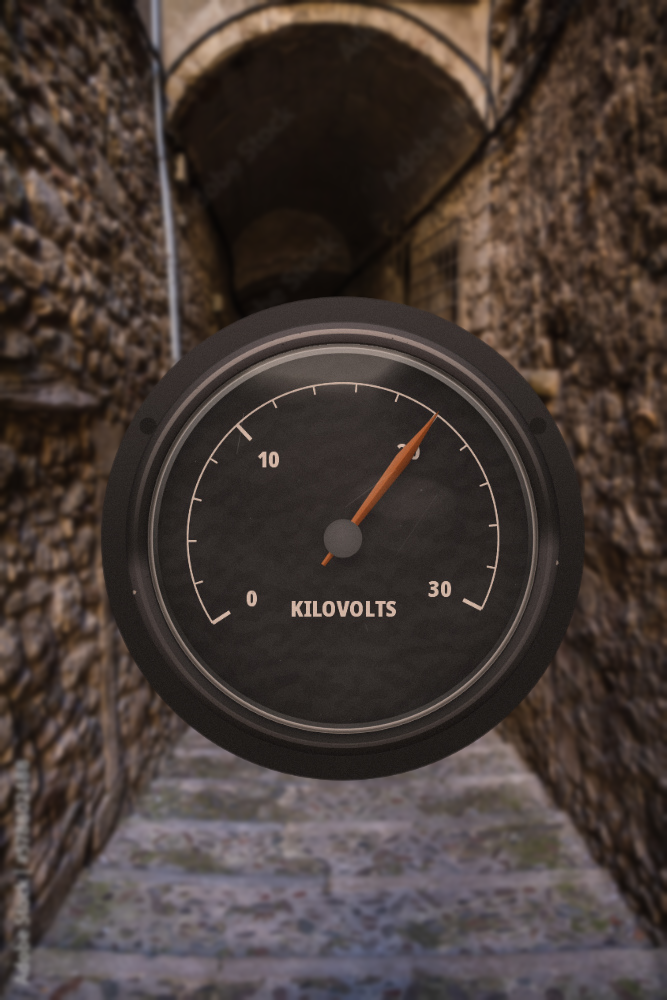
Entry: **20** kV
